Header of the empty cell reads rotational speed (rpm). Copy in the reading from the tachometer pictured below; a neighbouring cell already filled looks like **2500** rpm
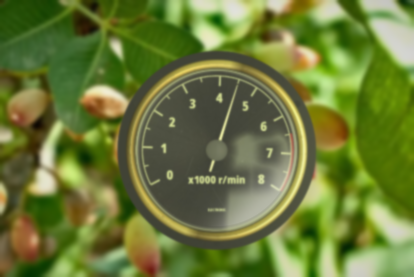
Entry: **4500** rpm
